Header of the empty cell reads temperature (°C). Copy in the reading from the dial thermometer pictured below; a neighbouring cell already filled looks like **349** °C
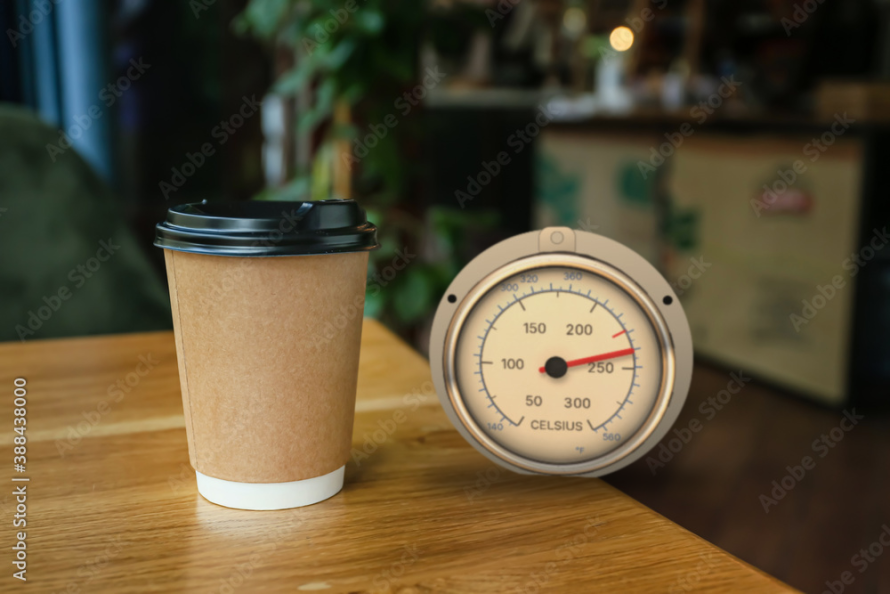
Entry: **237.5** °C
